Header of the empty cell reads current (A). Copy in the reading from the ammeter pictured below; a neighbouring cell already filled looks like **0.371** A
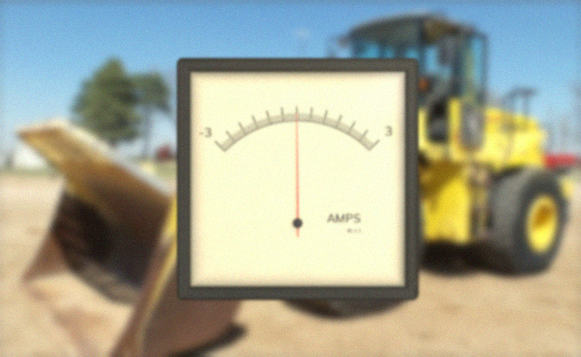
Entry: **0** A
